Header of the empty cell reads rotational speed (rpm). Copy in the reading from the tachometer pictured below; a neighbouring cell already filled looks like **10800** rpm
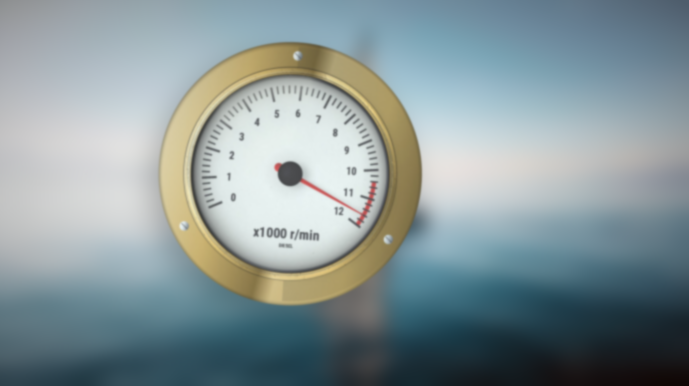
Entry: **11600** rpm
